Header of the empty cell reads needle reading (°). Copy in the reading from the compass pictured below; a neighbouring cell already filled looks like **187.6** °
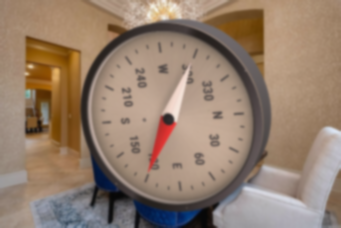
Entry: **120** °
